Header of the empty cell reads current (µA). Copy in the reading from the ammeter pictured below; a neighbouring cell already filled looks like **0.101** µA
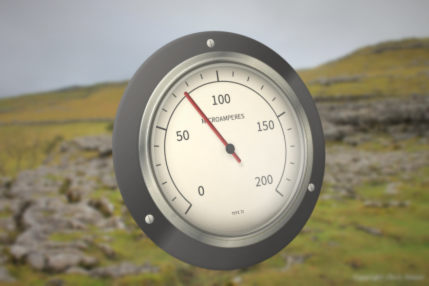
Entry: **75** µA
